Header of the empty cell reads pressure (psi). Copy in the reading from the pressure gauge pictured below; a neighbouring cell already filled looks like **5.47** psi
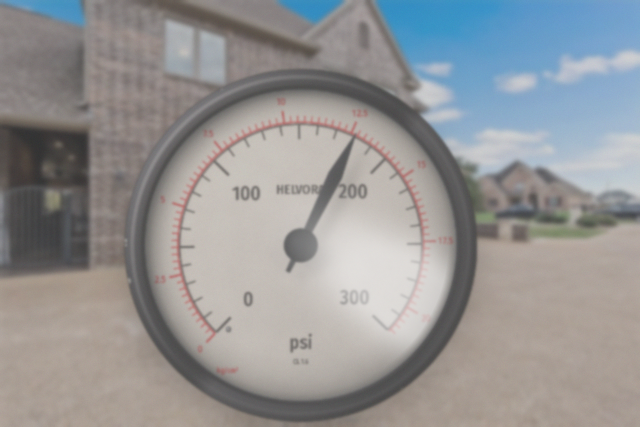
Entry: **180** psi
